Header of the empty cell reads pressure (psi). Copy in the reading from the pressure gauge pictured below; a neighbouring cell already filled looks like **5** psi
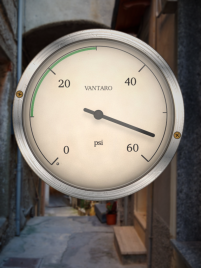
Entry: **55** psi
